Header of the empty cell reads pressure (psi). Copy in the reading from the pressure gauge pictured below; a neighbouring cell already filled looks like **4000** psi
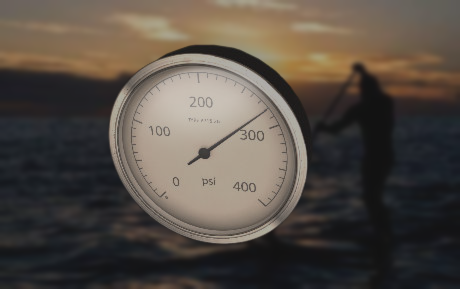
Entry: **280** psi
